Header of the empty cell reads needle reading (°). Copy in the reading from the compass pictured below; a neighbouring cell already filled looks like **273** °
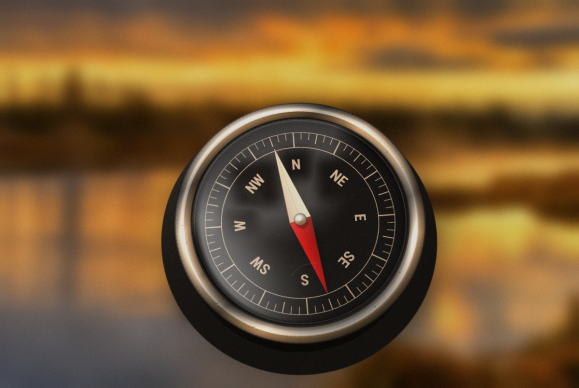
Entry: **165** °
